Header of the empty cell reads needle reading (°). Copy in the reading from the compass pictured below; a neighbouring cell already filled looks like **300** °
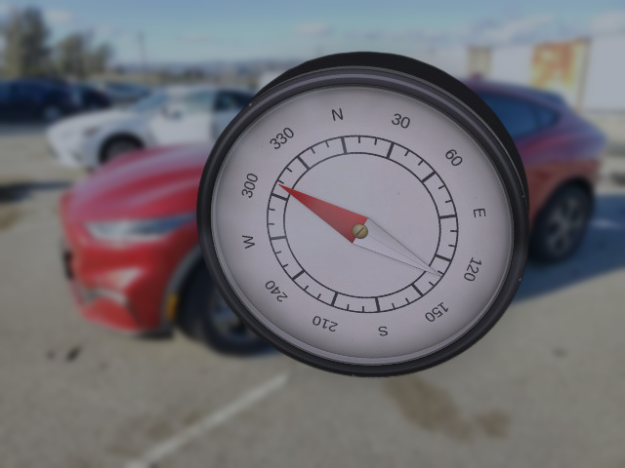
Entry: **310** °
